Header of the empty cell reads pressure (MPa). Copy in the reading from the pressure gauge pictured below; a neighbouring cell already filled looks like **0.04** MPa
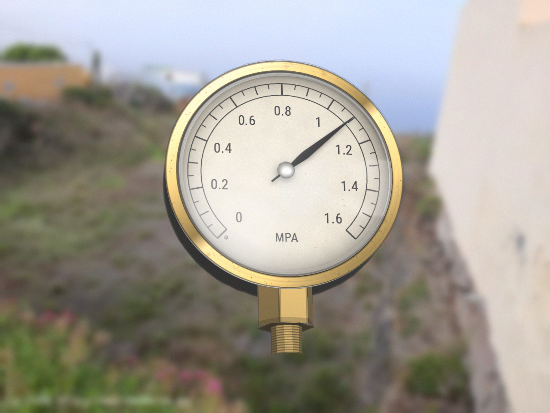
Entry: **1.1** MPa
